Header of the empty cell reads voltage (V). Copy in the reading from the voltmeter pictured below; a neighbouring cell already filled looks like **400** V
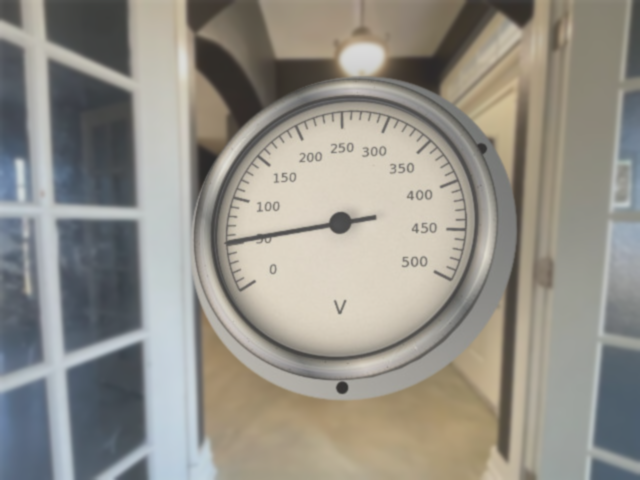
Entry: **50** V
